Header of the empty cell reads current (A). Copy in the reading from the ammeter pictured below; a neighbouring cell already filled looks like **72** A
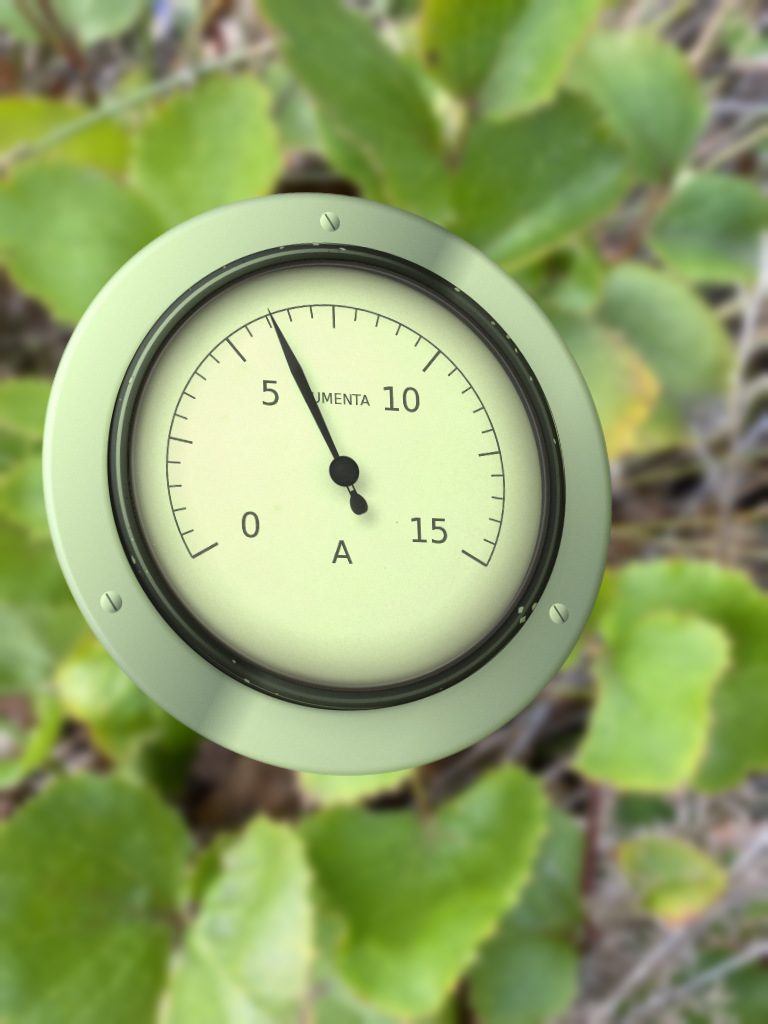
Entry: **6** A
